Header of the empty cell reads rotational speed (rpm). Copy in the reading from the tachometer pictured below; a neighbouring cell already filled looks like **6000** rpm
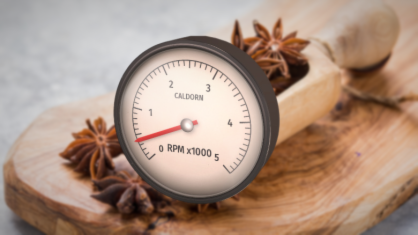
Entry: **400** rpm
